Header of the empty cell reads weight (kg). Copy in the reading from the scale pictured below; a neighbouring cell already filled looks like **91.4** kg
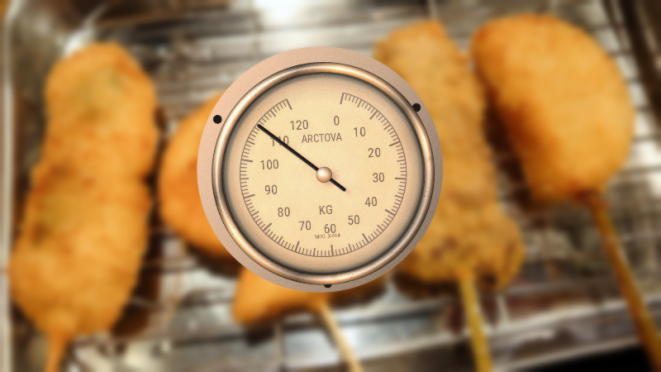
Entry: **110** kg
